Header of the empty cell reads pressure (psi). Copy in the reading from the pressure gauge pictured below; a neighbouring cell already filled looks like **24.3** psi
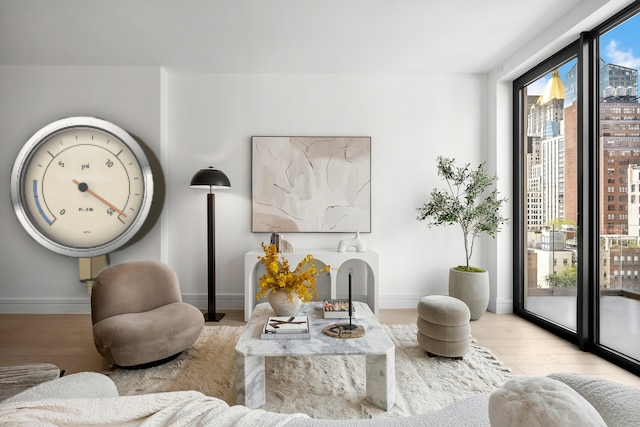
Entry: **14.5** psi
